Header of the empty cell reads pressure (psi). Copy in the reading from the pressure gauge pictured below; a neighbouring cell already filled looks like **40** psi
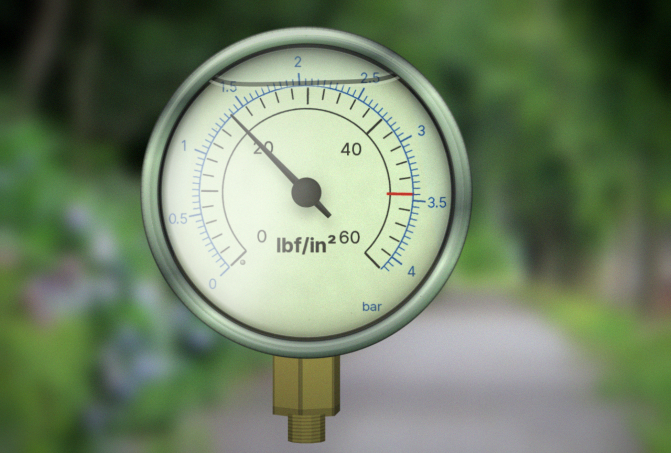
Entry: **20** psi
